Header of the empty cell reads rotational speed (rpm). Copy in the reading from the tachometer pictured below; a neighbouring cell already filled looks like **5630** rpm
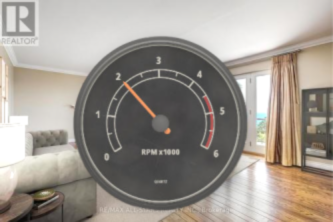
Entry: **2000** rpm
